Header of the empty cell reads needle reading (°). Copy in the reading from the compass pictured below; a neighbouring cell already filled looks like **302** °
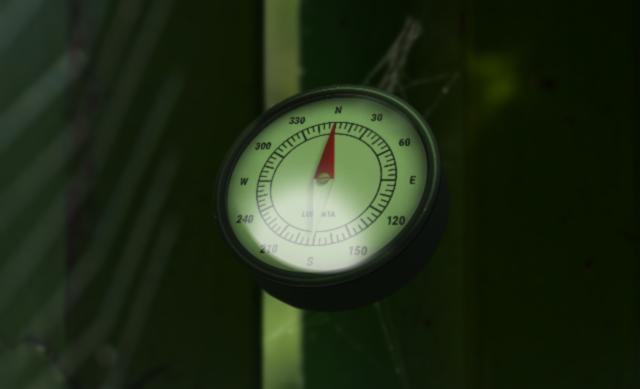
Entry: **0** °
